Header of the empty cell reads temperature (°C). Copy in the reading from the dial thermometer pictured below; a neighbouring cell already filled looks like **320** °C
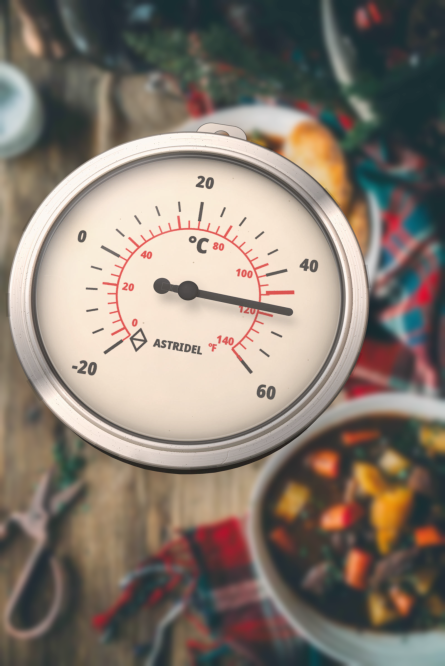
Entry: **48** °C
